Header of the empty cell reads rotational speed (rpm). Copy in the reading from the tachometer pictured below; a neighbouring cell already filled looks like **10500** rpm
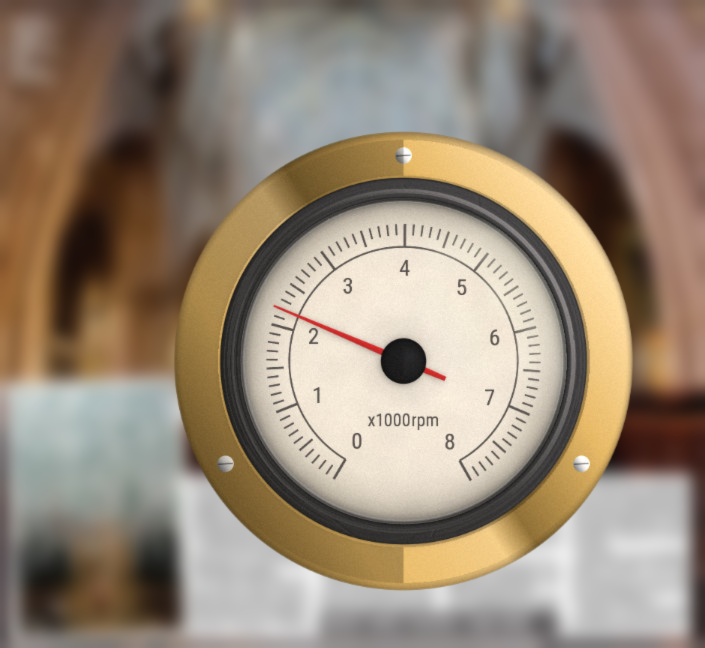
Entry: **2200** rpm
